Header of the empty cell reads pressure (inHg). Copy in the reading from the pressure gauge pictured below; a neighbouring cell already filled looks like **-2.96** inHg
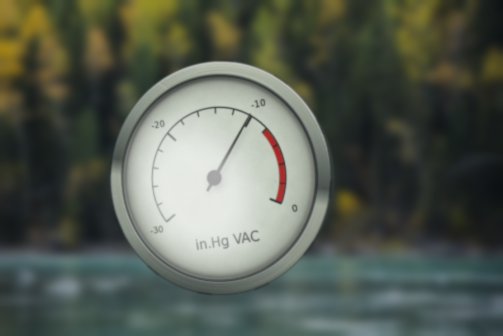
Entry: **-10** inHg
